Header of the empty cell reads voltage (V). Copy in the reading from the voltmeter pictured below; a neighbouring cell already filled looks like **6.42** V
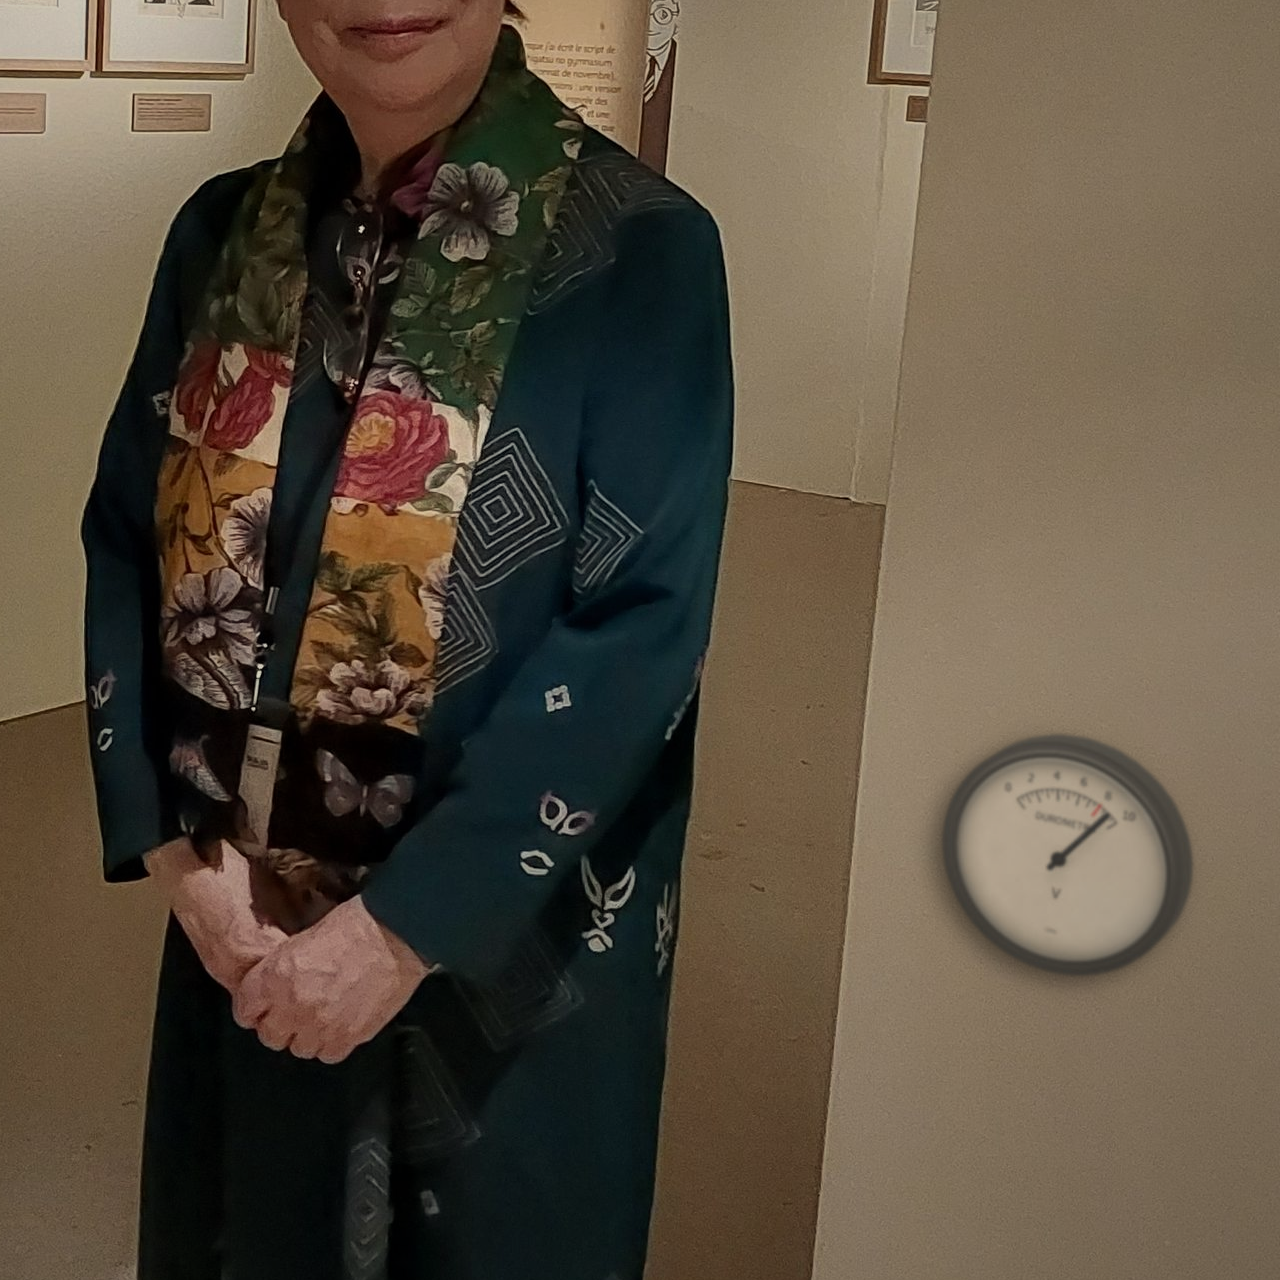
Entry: **9** V
